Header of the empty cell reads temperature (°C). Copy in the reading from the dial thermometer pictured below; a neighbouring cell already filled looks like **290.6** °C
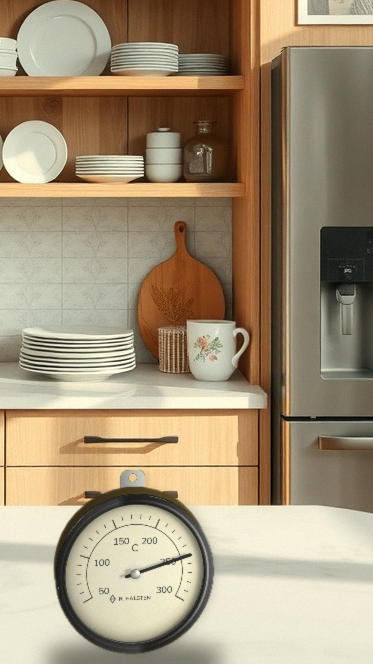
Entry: **250** °C
